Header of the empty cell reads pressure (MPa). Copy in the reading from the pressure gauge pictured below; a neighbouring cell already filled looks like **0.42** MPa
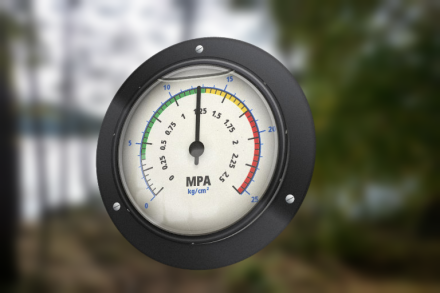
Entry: **1.25** MPa
